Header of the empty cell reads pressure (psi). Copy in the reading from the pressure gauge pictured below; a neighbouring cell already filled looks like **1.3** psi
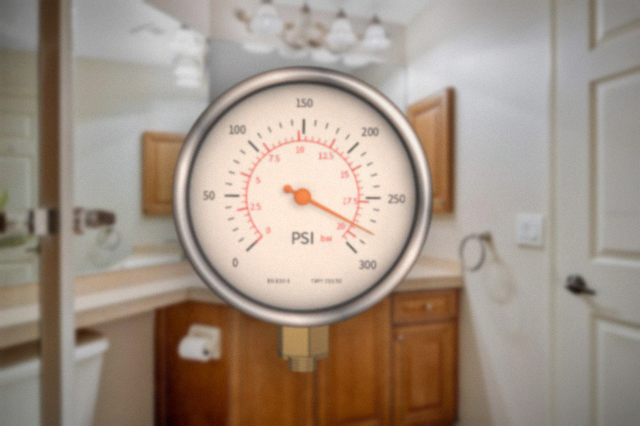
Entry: **280** psi
